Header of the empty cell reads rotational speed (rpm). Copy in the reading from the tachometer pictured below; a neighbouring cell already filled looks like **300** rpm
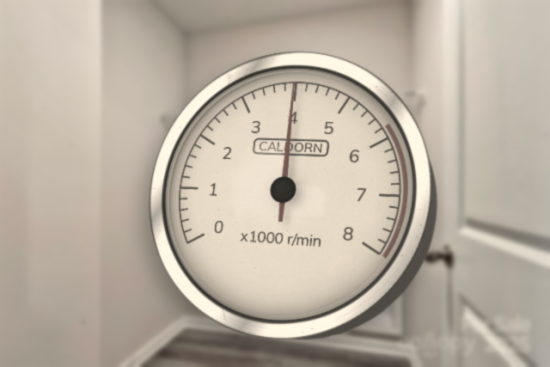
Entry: **4000** rpm
